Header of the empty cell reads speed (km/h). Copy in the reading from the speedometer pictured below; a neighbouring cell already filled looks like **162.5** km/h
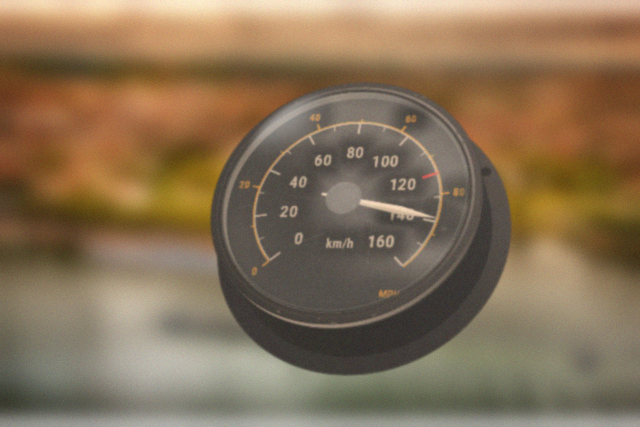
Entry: **140** km/h
